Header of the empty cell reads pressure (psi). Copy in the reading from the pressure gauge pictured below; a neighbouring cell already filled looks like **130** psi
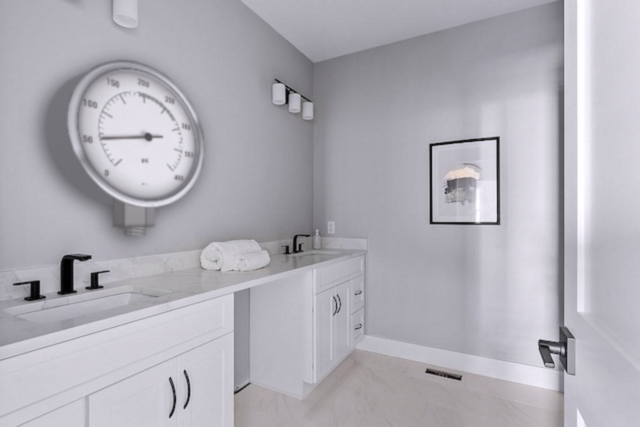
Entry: **50** psi
